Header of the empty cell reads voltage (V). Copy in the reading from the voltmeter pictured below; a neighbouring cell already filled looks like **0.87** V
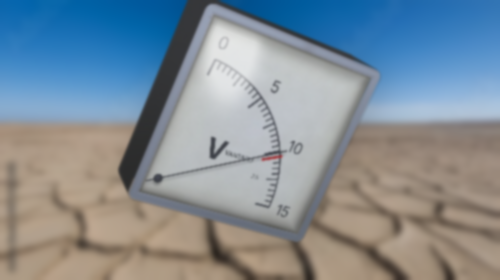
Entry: **10** V
